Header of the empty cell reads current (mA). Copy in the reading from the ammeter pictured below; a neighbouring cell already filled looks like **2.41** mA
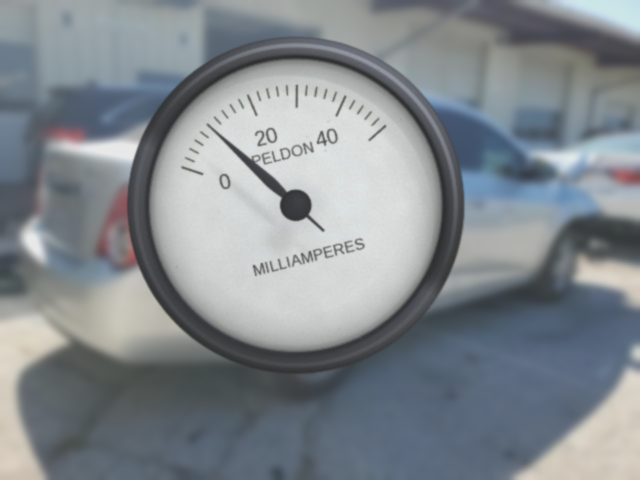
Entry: **10** mA
